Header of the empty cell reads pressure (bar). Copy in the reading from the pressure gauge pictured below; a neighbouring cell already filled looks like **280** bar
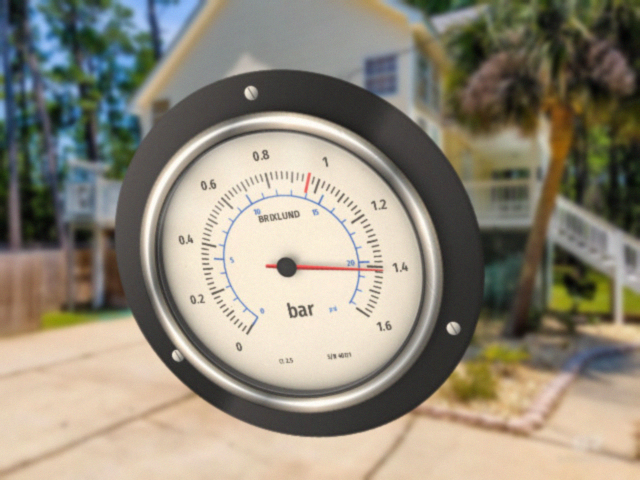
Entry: **1.4** bar
